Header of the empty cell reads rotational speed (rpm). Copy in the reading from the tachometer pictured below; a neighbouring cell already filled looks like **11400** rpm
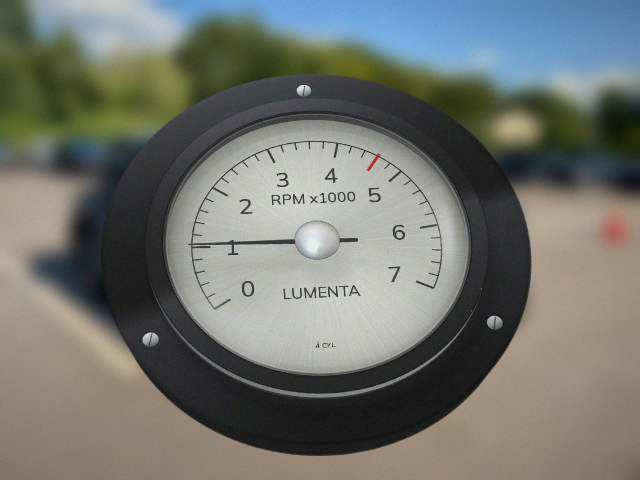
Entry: **1000** rpm
